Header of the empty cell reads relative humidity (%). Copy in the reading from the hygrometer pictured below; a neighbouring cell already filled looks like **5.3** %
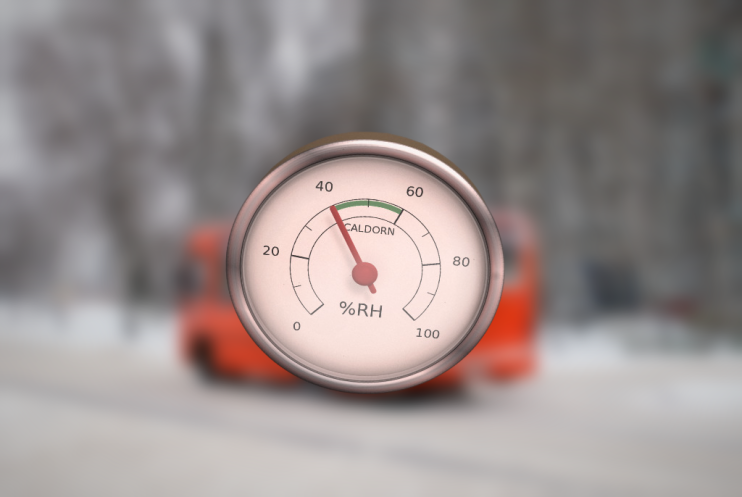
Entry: **40** %
